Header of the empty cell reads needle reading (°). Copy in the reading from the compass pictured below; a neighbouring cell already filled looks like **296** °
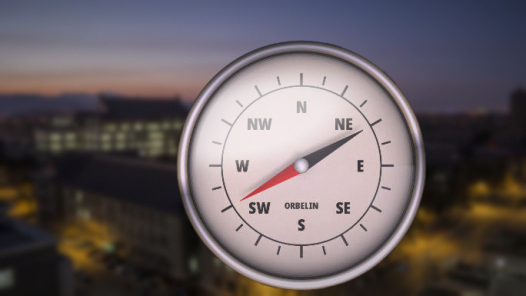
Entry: **240** °
